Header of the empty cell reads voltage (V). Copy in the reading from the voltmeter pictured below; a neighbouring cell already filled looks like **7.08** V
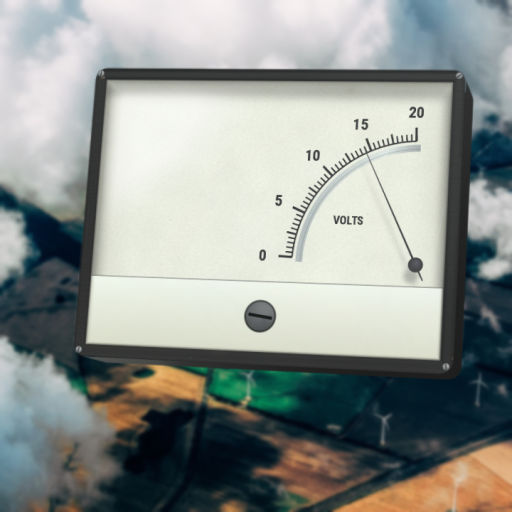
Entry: **14.5** V
